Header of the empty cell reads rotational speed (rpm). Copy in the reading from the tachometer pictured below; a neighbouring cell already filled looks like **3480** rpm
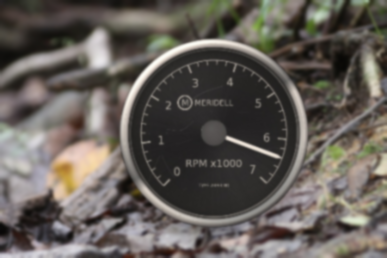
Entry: **6400** rpm
